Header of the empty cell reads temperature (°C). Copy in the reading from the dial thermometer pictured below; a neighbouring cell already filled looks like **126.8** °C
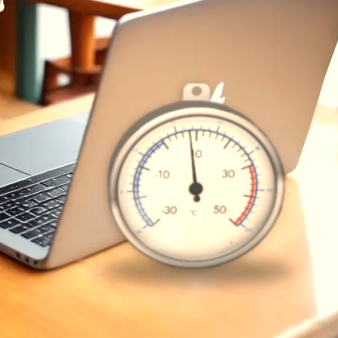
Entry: **8** °C
